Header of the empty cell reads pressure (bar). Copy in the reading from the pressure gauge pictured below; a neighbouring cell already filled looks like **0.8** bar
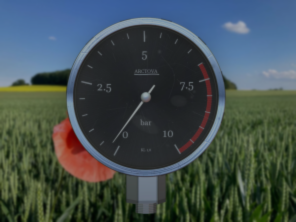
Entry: **0.25** bar
